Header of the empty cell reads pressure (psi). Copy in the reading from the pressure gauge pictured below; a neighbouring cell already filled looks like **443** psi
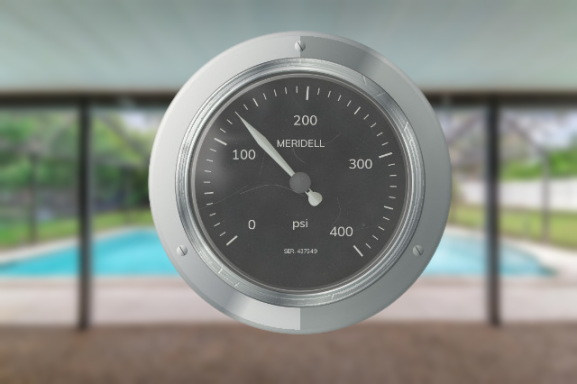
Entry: **130** psi
